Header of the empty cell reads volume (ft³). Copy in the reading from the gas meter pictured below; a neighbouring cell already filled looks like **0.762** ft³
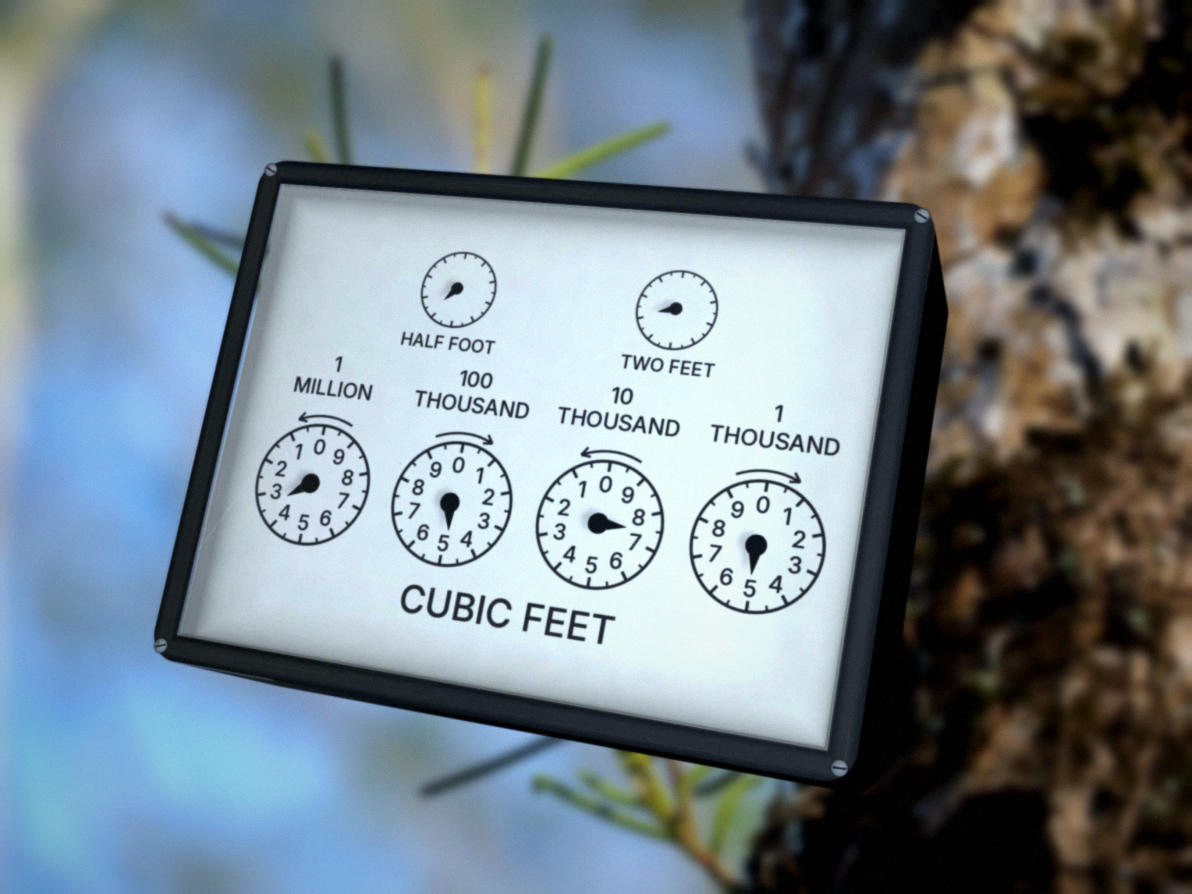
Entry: **347500** ft³
